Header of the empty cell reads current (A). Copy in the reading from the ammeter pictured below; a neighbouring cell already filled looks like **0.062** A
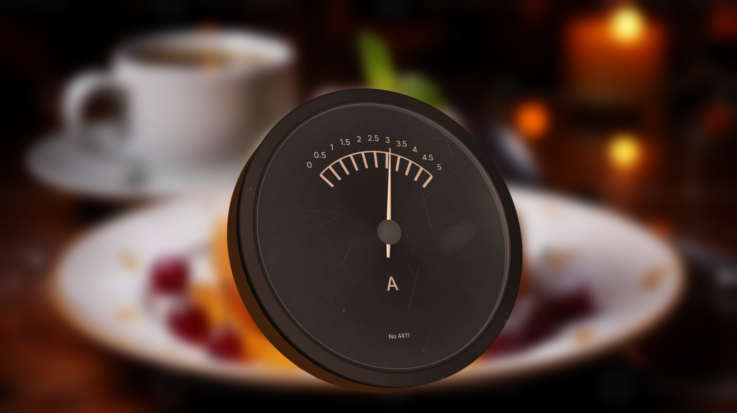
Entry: **3** A
